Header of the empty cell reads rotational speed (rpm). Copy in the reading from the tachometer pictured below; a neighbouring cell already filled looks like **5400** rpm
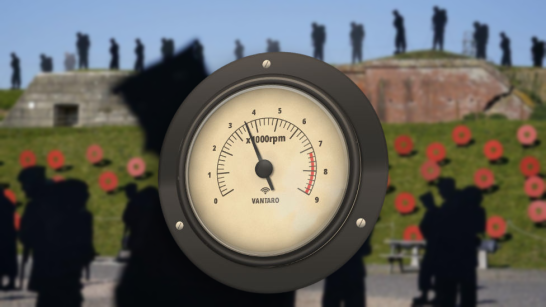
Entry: **3600** rpm
